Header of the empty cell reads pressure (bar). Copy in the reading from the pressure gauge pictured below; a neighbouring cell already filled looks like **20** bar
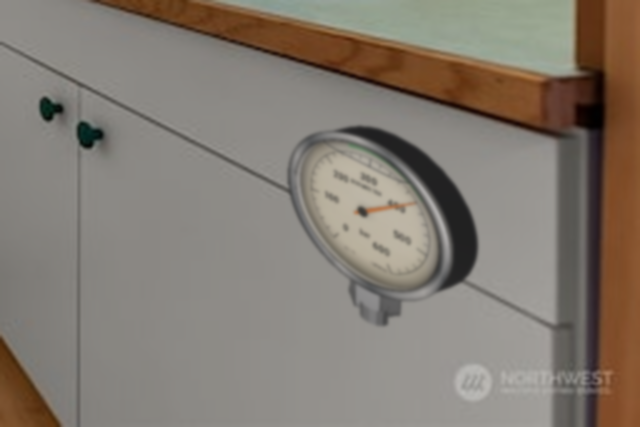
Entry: **400** bar
